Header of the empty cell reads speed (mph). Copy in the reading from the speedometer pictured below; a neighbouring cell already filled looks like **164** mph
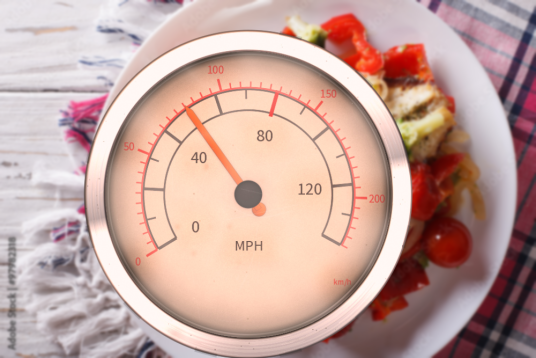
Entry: **50** mph
